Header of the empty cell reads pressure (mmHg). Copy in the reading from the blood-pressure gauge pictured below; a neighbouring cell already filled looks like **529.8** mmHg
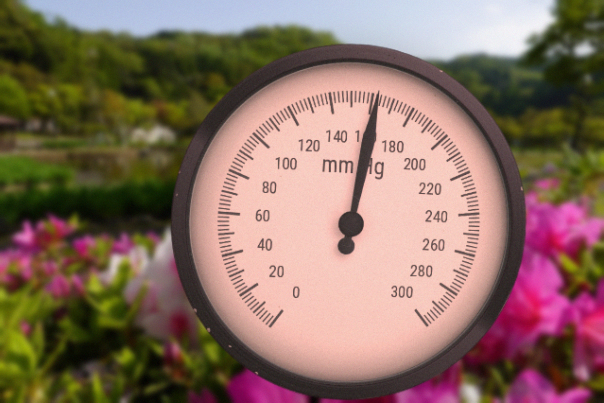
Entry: **162** mmHg
